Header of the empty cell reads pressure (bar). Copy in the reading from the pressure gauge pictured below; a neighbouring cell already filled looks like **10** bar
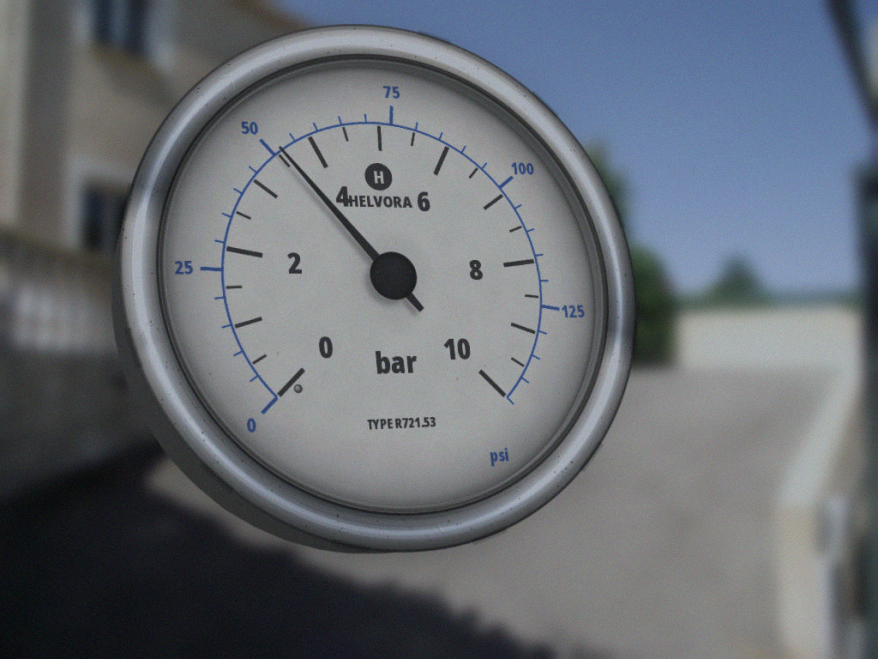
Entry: **3.5** bar
